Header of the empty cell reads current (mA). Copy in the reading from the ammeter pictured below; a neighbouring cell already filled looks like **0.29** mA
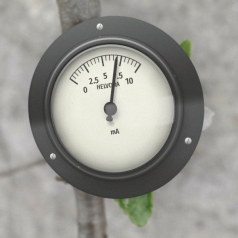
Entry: **7** mA
